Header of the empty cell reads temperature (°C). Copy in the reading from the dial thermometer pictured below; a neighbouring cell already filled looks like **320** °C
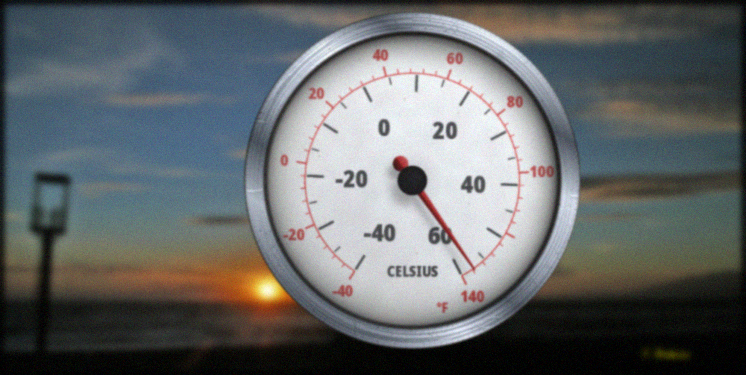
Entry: **57.5** °C
